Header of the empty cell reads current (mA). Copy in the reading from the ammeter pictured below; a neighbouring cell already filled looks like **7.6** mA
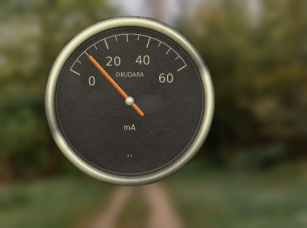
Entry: **10** mA
